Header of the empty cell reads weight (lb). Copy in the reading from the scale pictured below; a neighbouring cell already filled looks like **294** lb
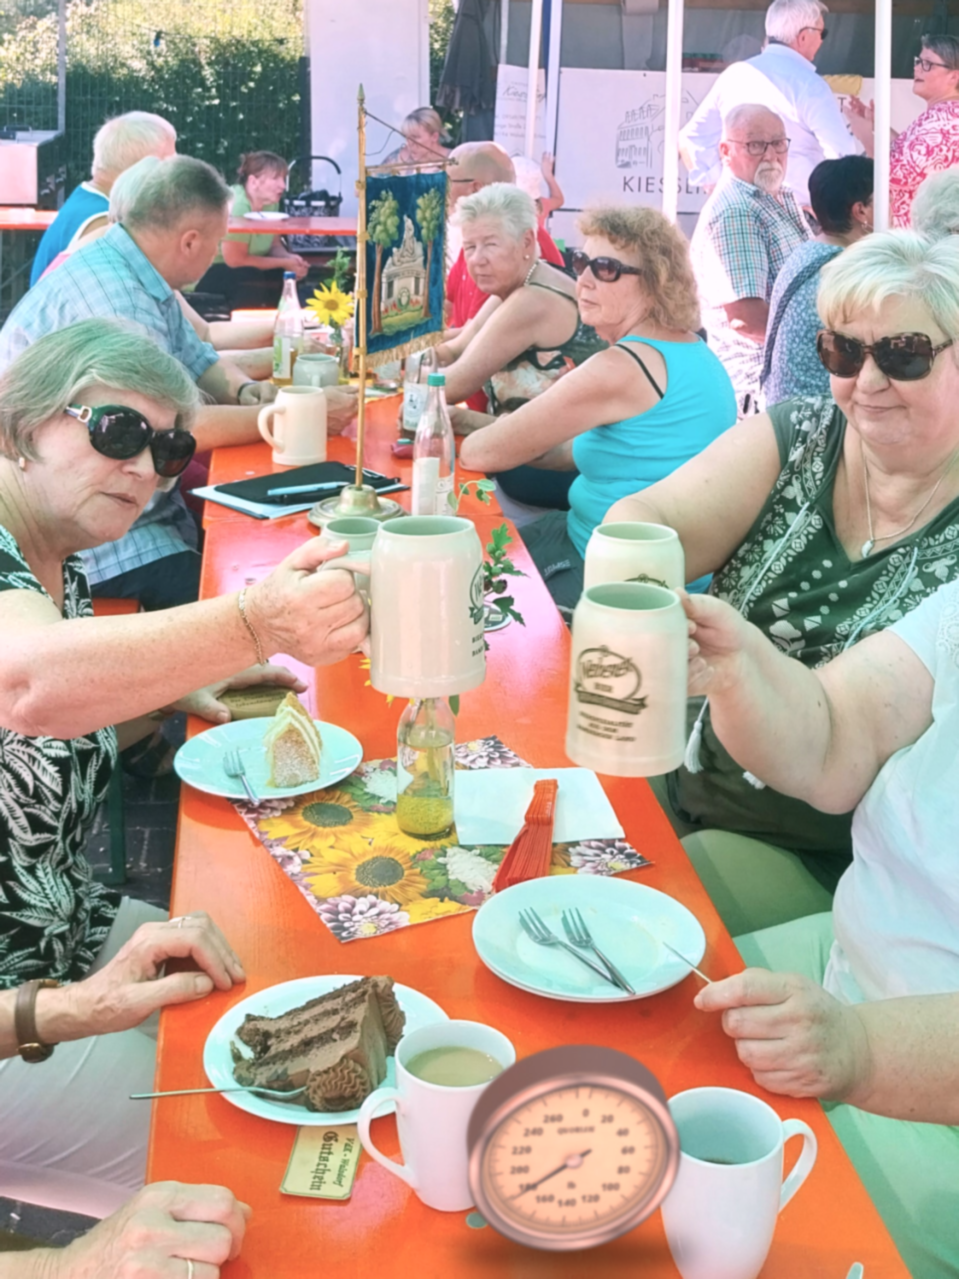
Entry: **180** lb
